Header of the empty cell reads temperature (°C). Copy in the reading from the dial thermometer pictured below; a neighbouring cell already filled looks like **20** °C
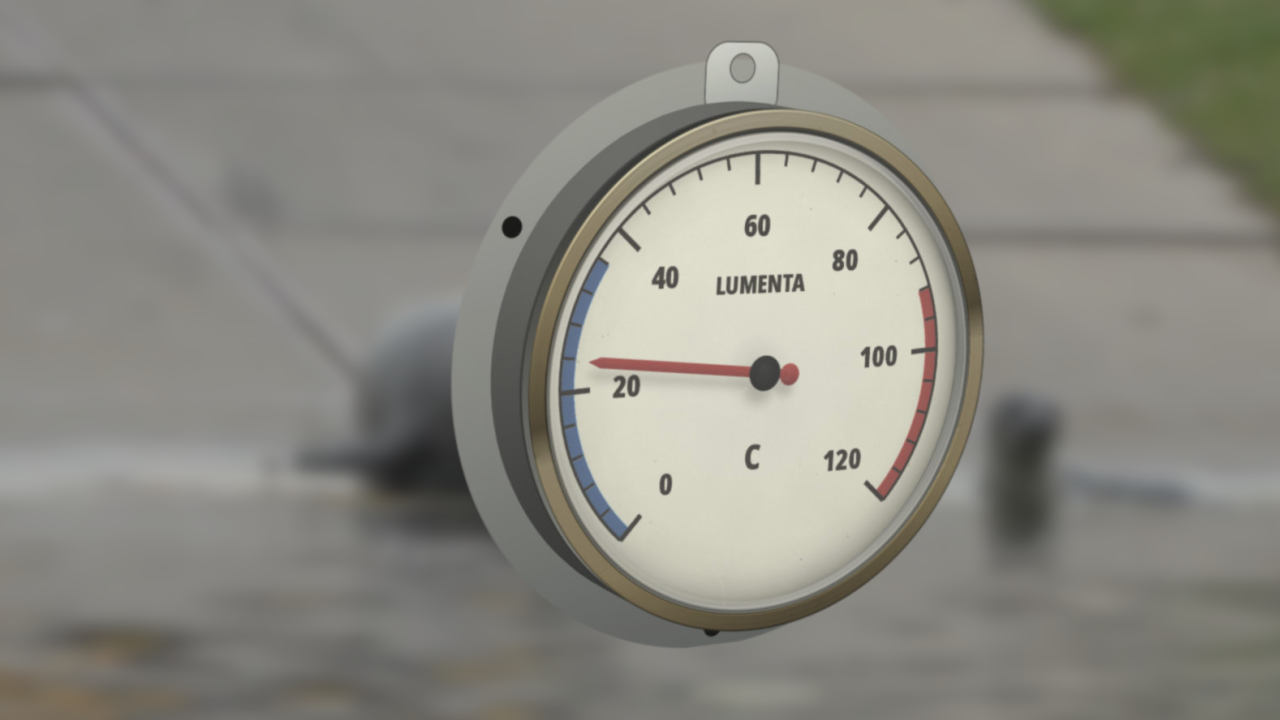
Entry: **24** °C
